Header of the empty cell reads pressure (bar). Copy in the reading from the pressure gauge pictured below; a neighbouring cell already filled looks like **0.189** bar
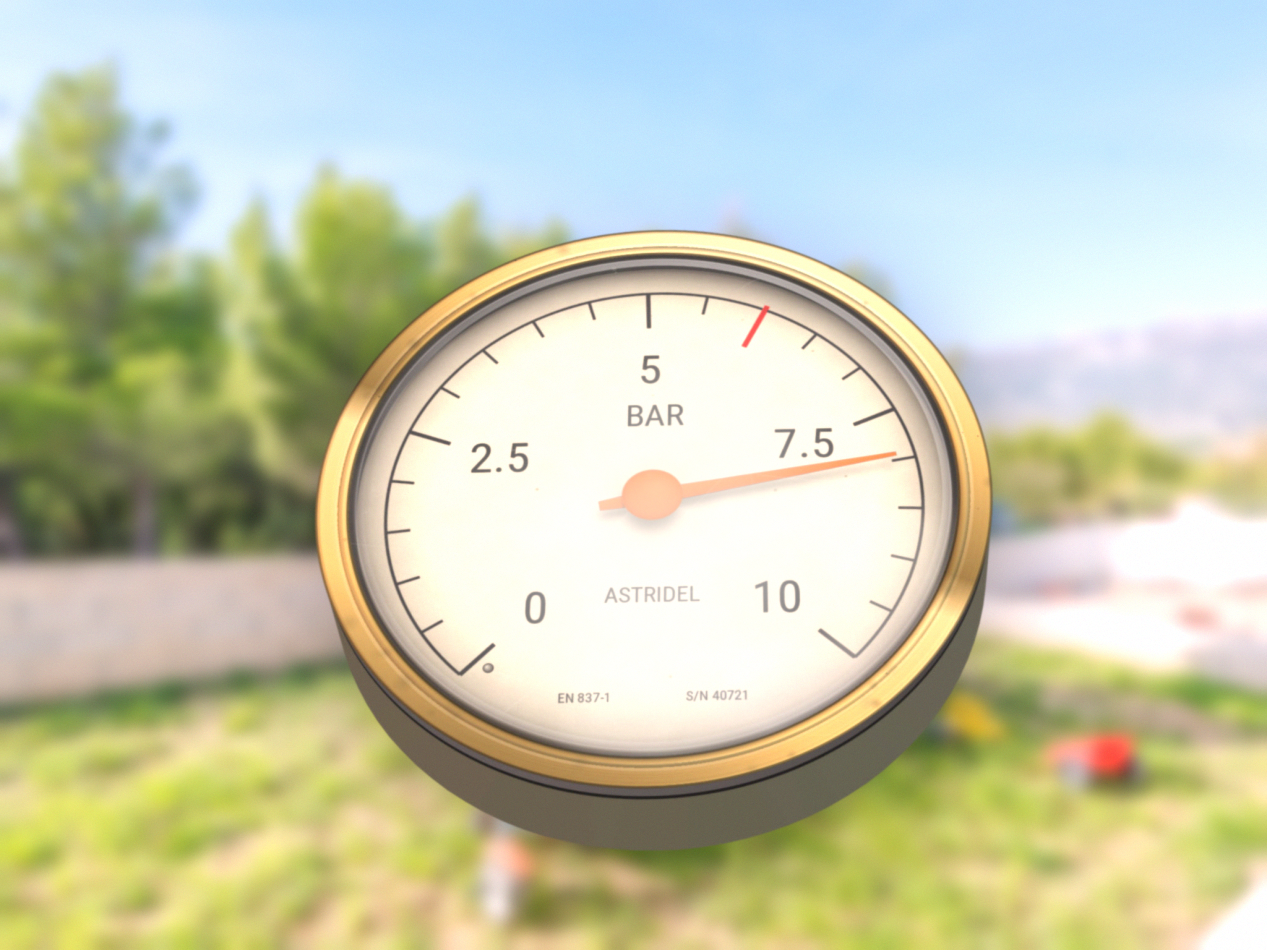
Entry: **8** bar
